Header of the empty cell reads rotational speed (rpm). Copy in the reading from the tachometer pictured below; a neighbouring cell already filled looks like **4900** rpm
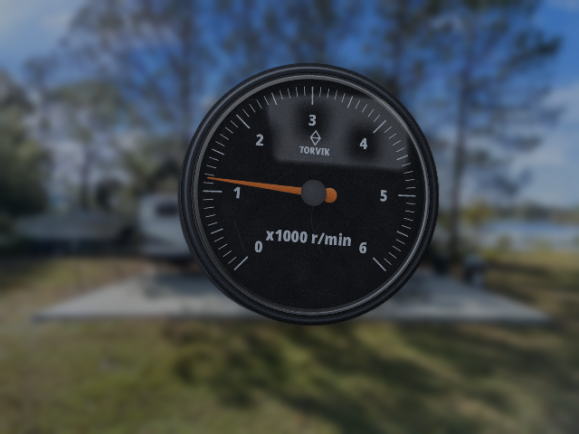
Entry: **1150** rpm
